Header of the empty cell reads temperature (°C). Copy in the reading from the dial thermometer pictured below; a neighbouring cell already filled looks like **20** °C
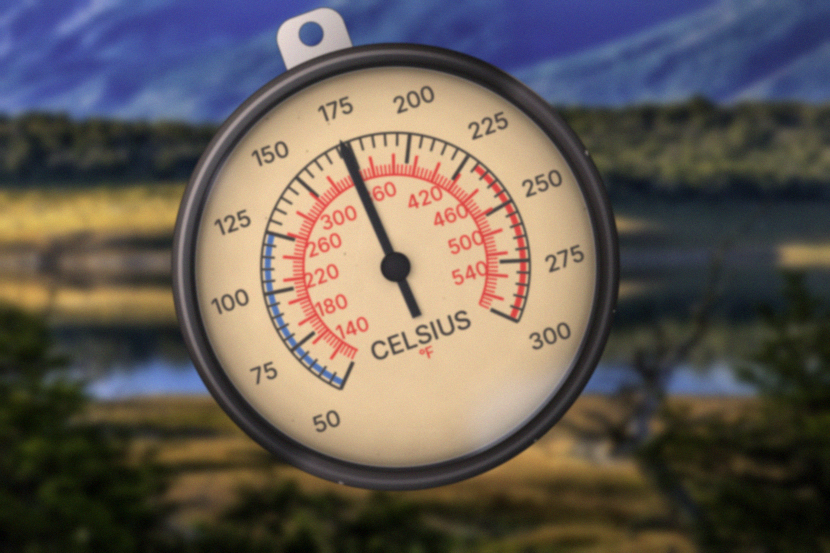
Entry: **172.5** °C
